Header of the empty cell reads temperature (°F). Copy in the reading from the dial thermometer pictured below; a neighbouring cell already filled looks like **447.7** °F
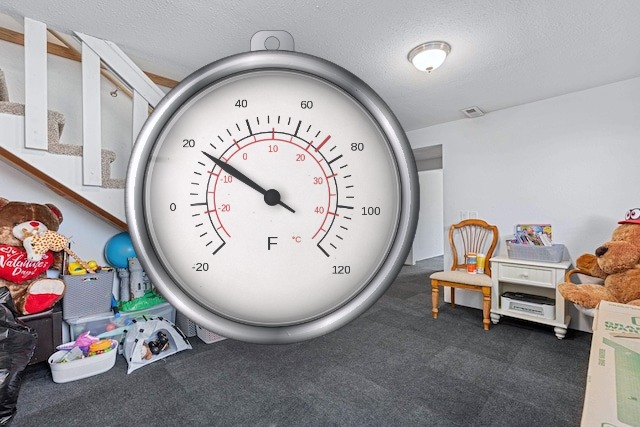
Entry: **20** °F
